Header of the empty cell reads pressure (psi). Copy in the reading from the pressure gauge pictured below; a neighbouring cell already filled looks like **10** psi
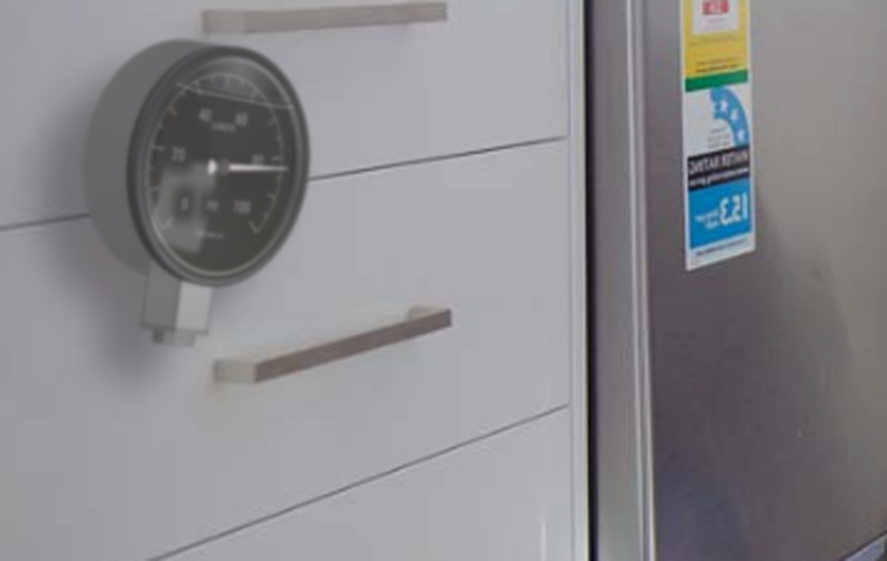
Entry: **82.5** psi
